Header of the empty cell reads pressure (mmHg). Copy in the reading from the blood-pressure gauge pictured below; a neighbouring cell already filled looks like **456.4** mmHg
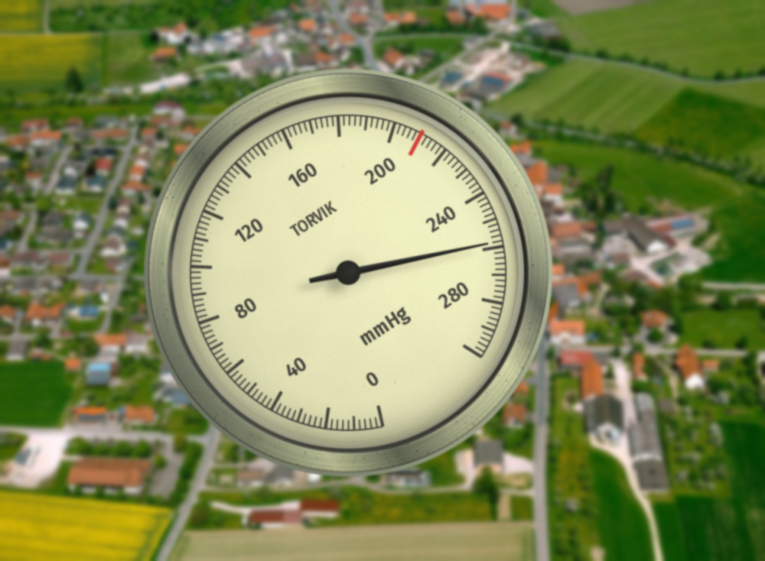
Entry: **258** mmHg
